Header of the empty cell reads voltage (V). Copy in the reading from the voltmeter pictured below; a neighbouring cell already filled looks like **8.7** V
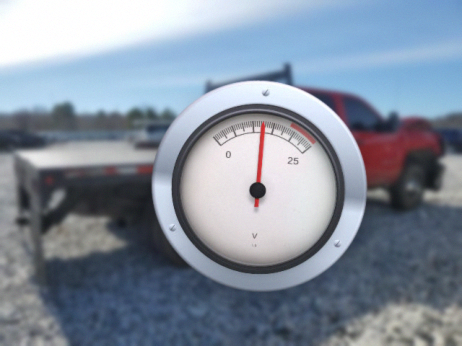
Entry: **12.5** V
